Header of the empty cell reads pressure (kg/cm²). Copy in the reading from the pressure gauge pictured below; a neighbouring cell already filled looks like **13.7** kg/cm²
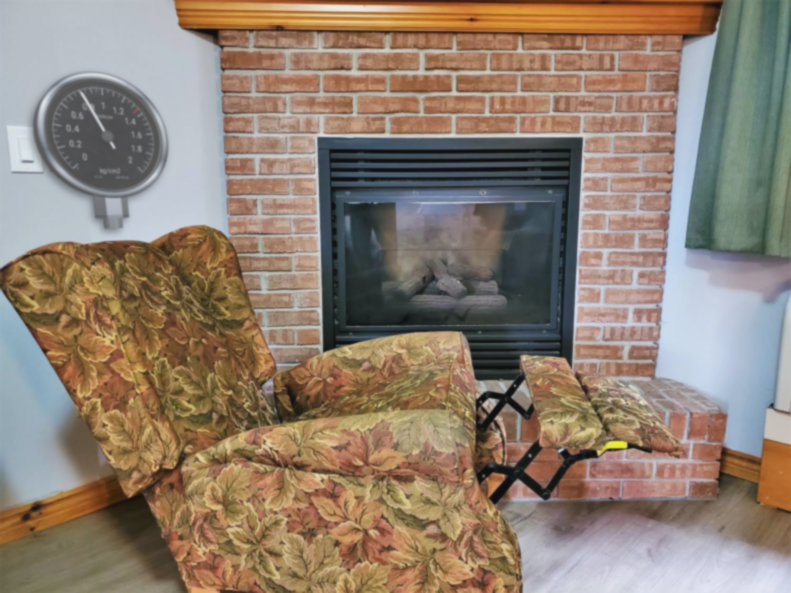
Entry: **0.8** kg/cm²
